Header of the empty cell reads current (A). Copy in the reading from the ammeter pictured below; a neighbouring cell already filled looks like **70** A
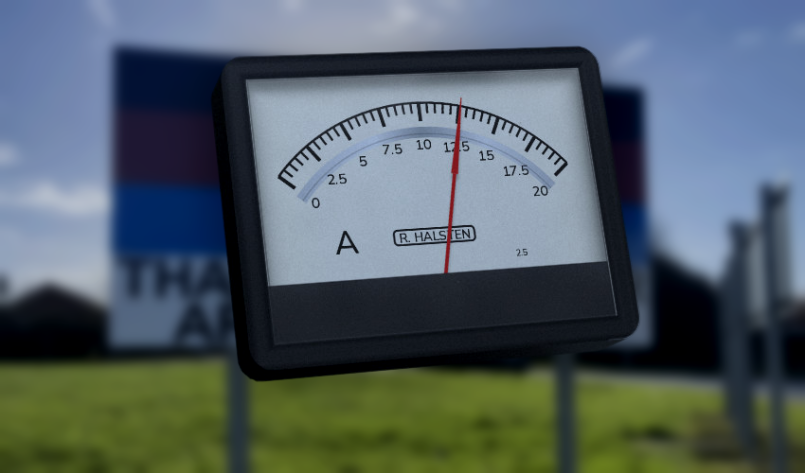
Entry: **12.5** A
